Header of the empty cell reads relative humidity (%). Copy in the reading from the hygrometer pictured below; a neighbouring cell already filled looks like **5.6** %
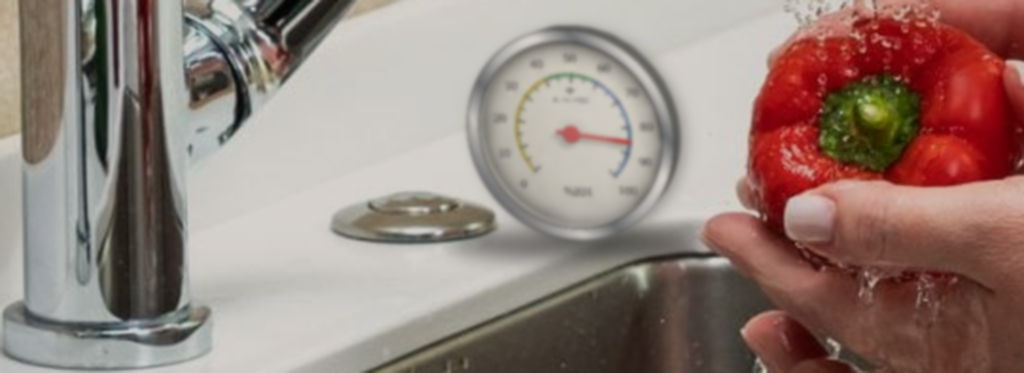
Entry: **85** %
